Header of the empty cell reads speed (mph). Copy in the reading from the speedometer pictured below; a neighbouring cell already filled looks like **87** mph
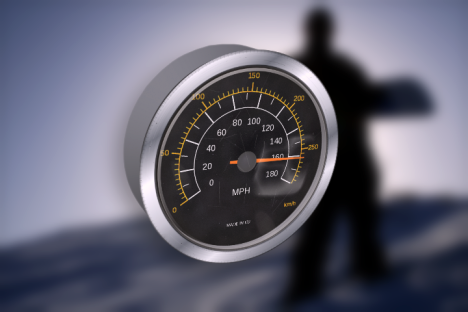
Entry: **160** mph
